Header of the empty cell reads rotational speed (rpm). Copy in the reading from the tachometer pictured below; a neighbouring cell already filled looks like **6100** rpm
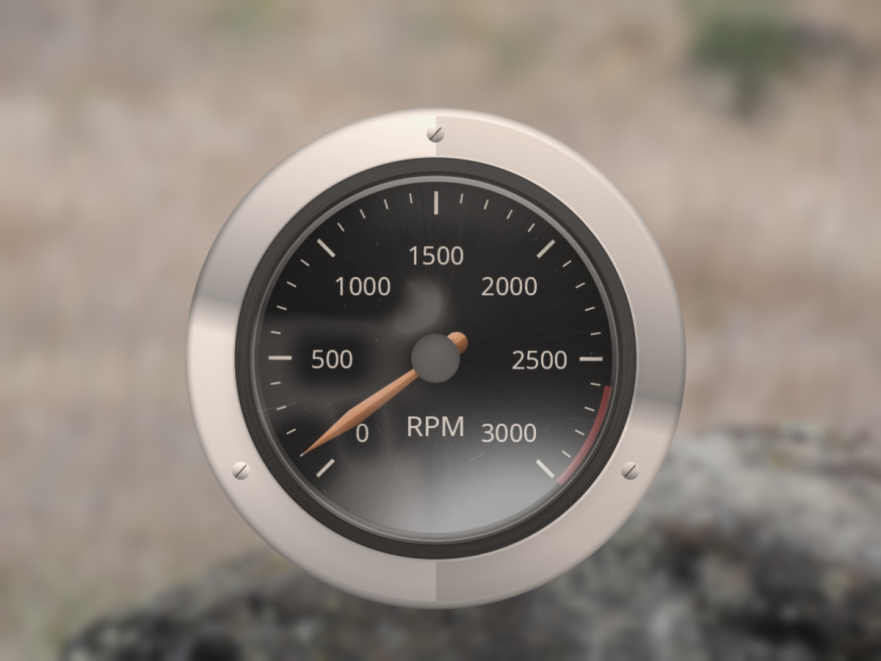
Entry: **100** rpm
